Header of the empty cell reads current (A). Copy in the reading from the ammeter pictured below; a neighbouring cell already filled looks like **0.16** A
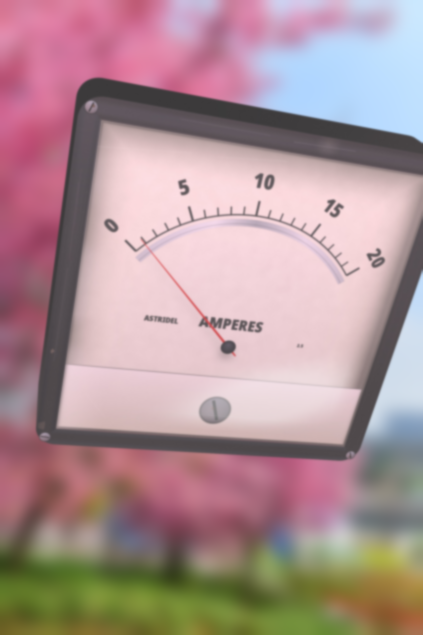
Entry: **1** A
